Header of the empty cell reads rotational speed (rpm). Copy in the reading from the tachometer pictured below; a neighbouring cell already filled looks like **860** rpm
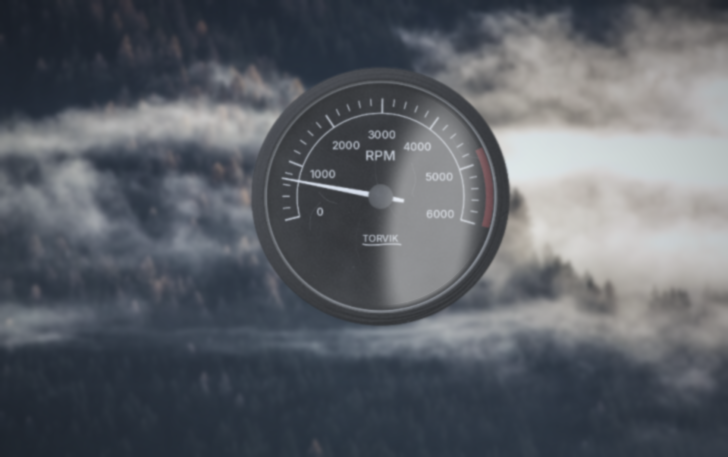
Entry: **700** rpm
